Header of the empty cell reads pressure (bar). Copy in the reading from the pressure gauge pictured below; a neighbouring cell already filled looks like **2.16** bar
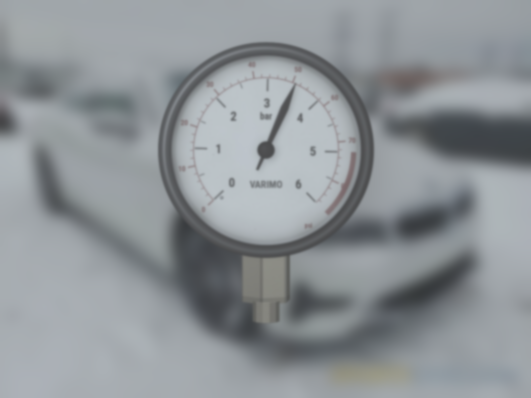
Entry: **3.5** bar
